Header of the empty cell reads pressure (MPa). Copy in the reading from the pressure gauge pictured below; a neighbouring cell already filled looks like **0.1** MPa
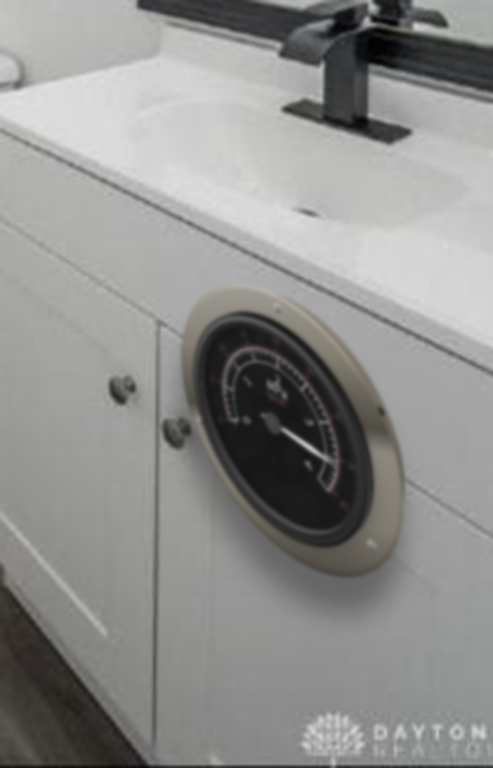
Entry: **3.5** MPa
